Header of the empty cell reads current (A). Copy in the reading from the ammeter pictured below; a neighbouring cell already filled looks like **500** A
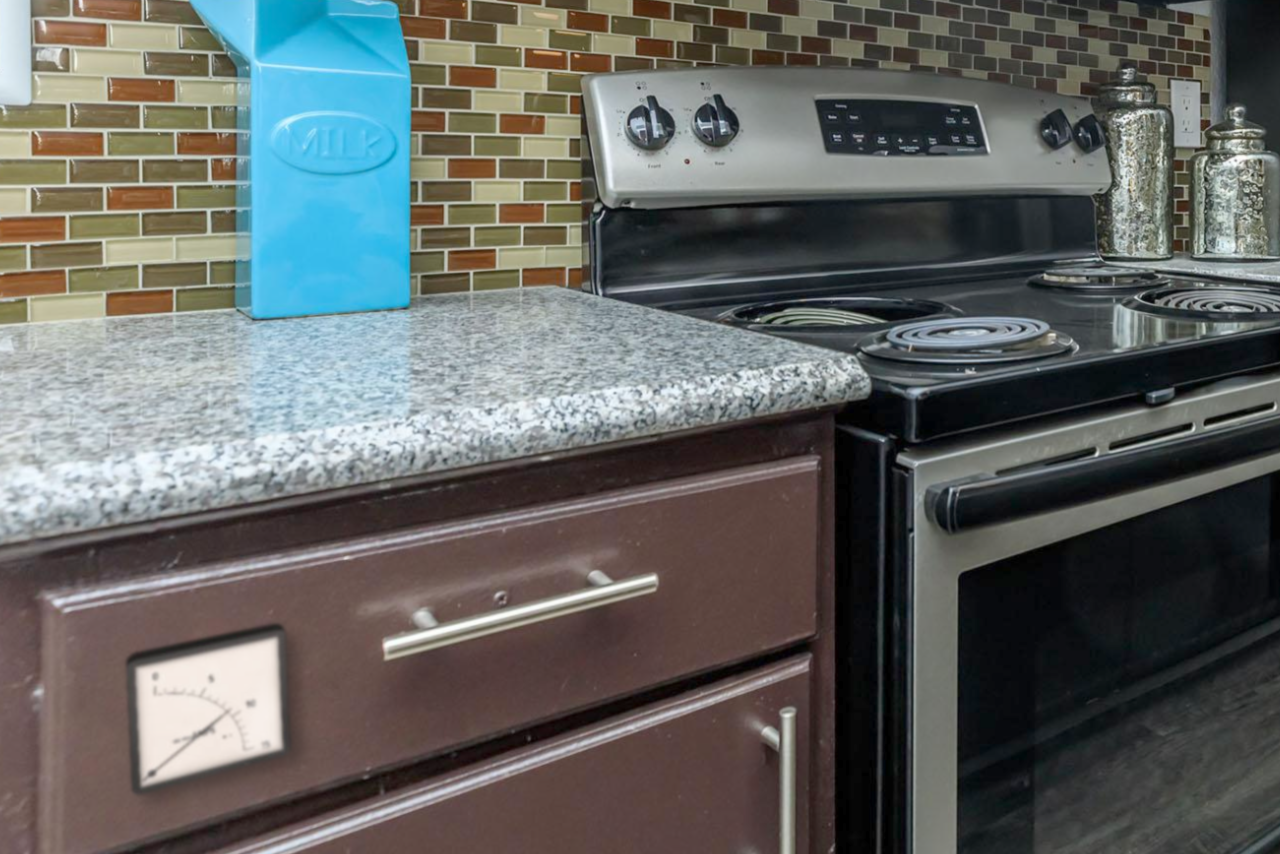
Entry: **9** A
